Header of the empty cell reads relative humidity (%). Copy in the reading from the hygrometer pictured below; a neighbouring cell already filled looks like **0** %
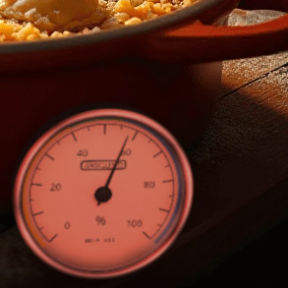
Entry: **57.5** %
